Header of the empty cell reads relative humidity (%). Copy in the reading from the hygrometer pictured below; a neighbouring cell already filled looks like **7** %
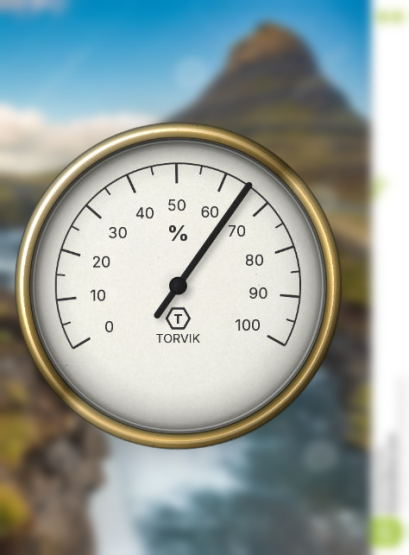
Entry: **65** %
